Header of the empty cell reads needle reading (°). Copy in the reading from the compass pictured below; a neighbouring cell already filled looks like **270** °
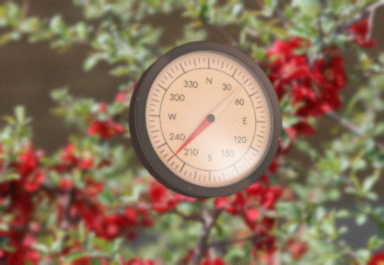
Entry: **225** °
